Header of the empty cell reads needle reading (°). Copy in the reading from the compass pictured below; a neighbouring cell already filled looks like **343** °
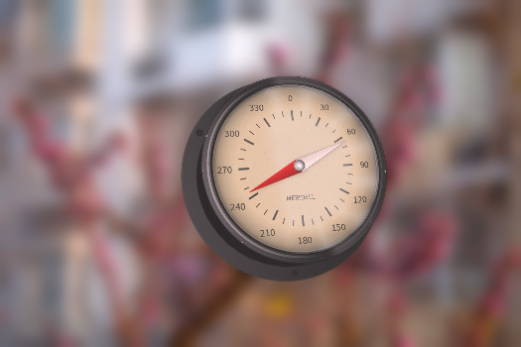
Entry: **245** °
